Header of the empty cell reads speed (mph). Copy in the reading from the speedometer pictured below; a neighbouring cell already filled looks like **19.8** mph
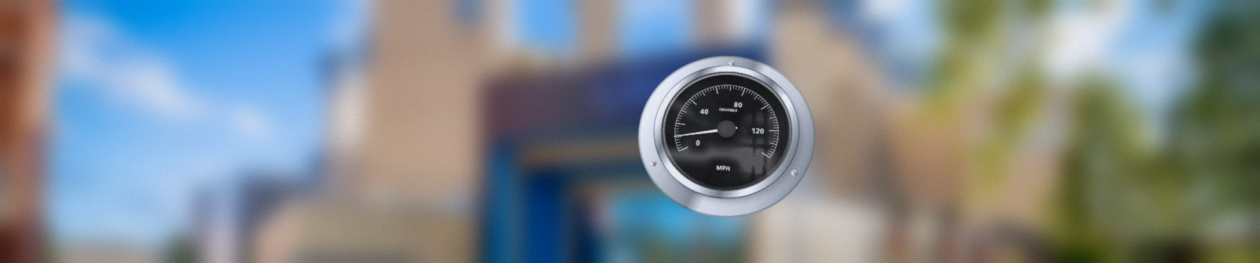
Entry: **10** mph
